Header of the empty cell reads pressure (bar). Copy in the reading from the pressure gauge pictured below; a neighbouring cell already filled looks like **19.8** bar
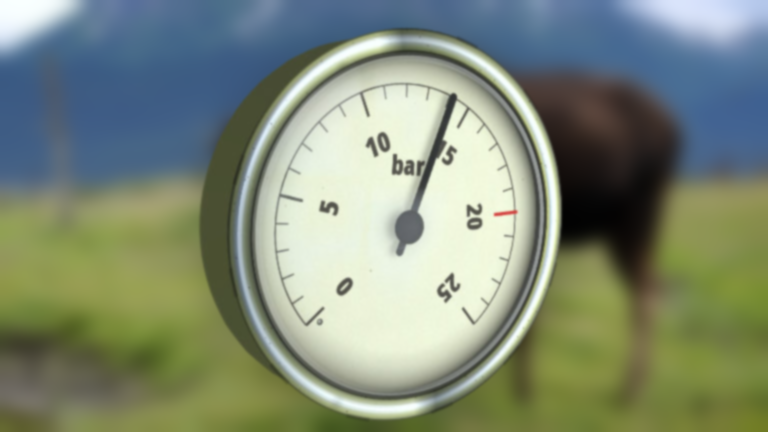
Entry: **14** bar
